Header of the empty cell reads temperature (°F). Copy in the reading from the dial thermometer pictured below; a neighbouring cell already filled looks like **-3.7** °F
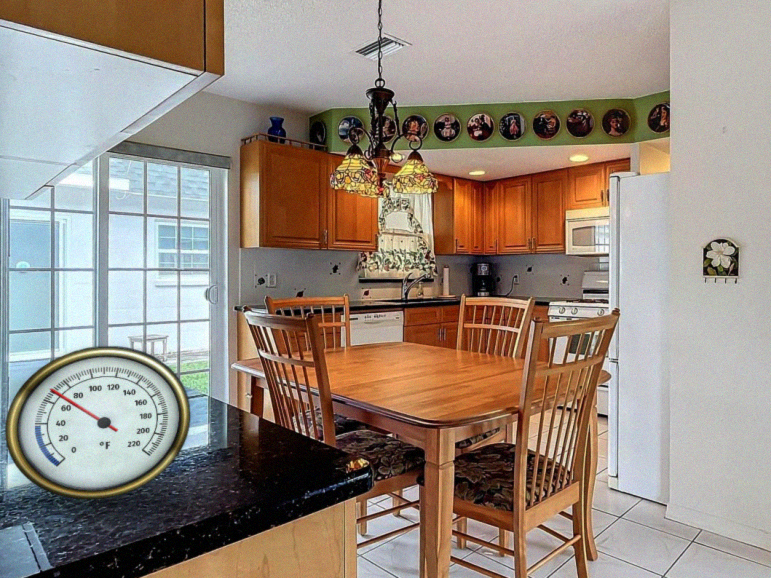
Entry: **70** °F
